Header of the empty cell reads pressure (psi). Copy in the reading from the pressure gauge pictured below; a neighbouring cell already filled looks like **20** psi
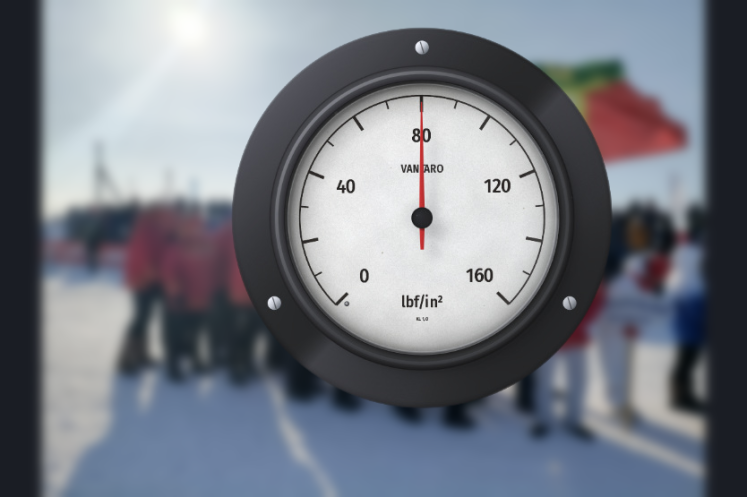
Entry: **80** psi
